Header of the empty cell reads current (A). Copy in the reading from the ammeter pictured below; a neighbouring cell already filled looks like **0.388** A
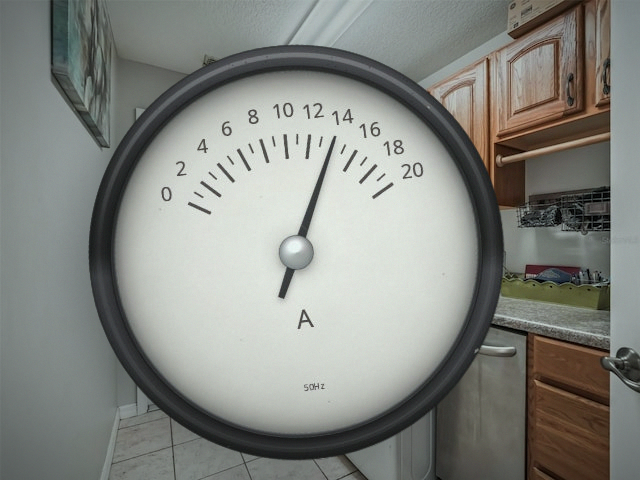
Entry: **14** A
